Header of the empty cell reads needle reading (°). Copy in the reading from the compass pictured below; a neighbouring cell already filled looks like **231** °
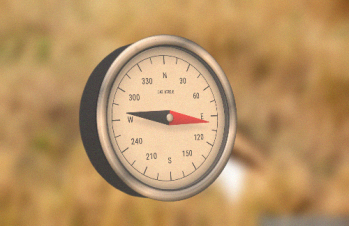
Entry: **97.5** °
